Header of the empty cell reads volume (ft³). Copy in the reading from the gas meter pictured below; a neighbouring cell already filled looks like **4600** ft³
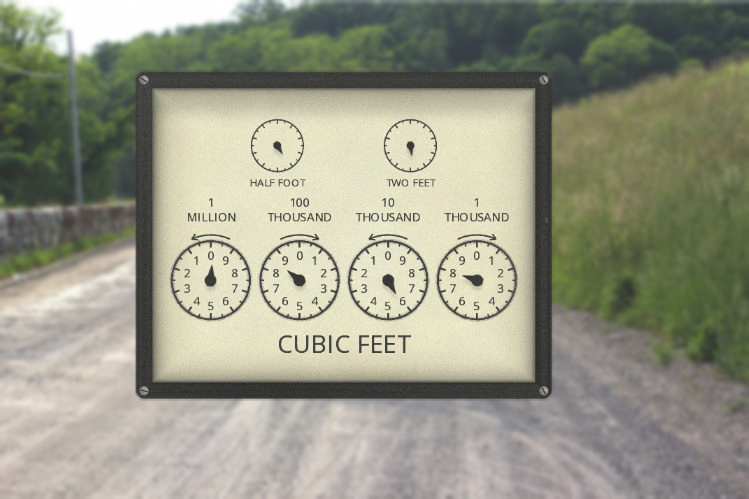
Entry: **985800** ft³
